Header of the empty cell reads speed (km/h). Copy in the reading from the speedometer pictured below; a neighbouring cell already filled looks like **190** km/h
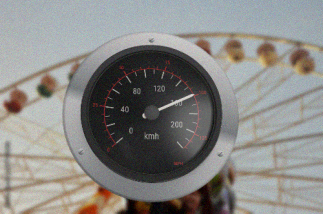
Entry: **160** km/h
